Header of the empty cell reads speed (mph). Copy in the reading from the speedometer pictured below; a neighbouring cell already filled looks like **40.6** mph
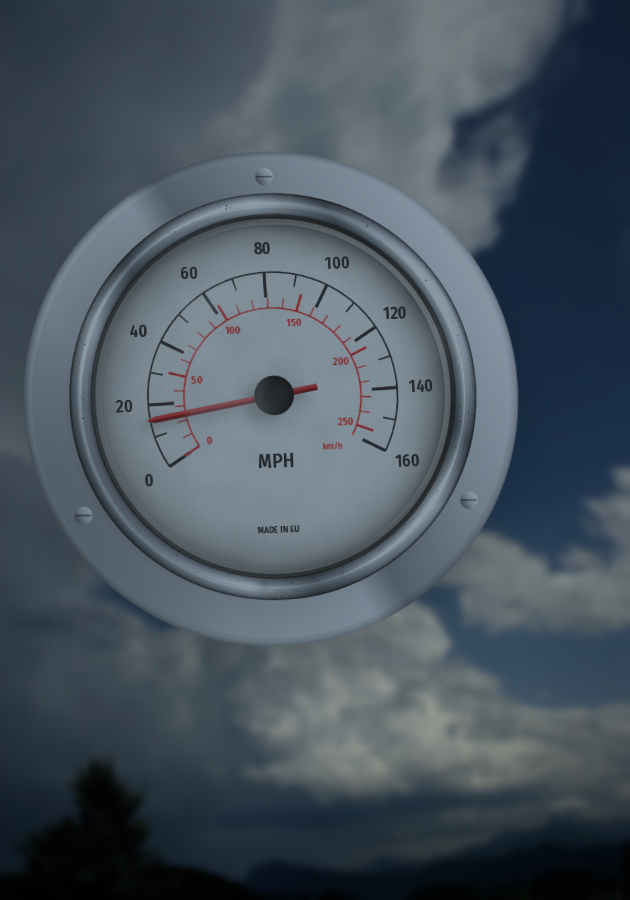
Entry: **15** mph
